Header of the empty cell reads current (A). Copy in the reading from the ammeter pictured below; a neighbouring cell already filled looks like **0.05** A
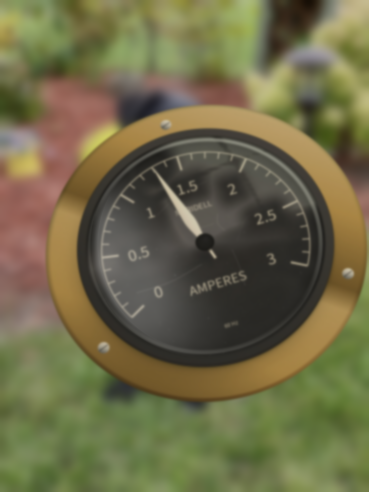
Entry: **1.3** A
